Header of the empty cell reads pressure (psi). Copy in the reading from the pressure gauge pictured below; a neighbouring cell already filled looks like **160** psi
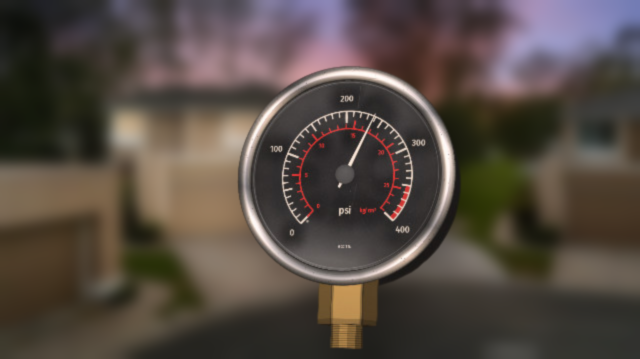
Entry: **240** psi
